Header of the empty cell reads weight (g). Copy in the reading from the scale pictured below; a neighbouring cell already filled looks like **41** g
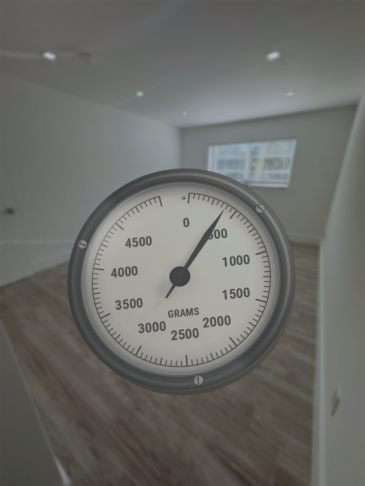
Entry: **400** g
